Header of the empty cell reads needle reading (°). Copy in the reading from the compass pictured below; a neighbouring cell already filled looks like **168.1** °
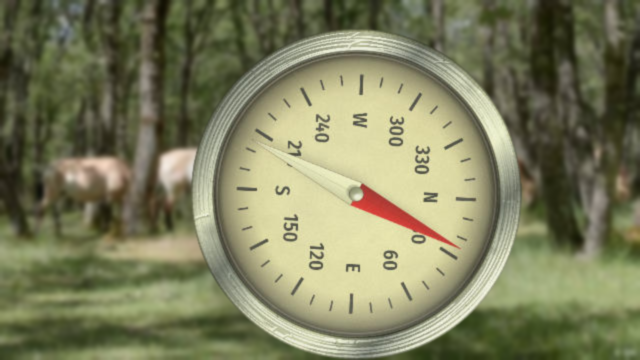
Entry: **25** °
